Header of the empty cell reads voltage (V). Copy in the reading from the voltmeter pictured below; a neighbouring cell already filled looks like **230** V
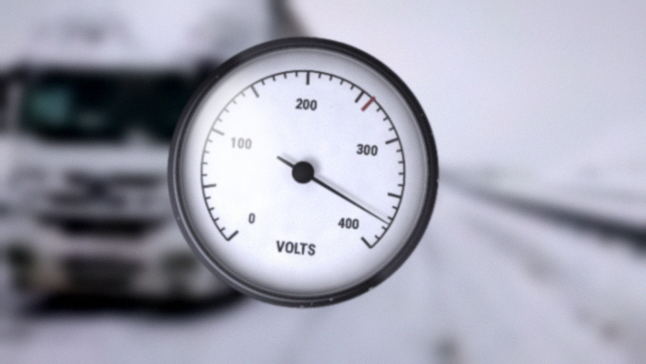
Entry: **375** V
